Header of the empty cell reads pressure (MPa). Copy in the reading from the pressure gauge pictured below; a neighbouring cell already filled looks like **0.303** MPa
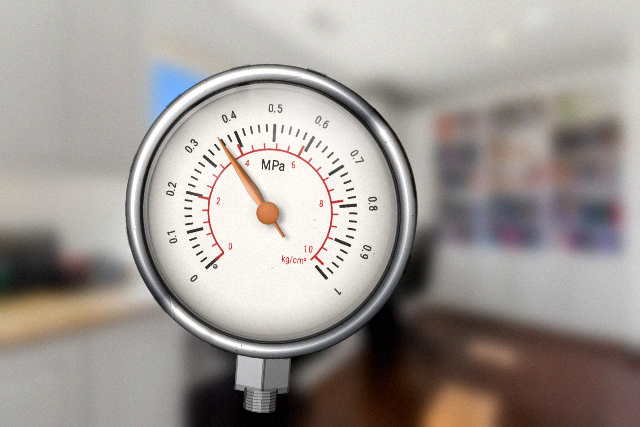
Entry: **0.36** MPa
